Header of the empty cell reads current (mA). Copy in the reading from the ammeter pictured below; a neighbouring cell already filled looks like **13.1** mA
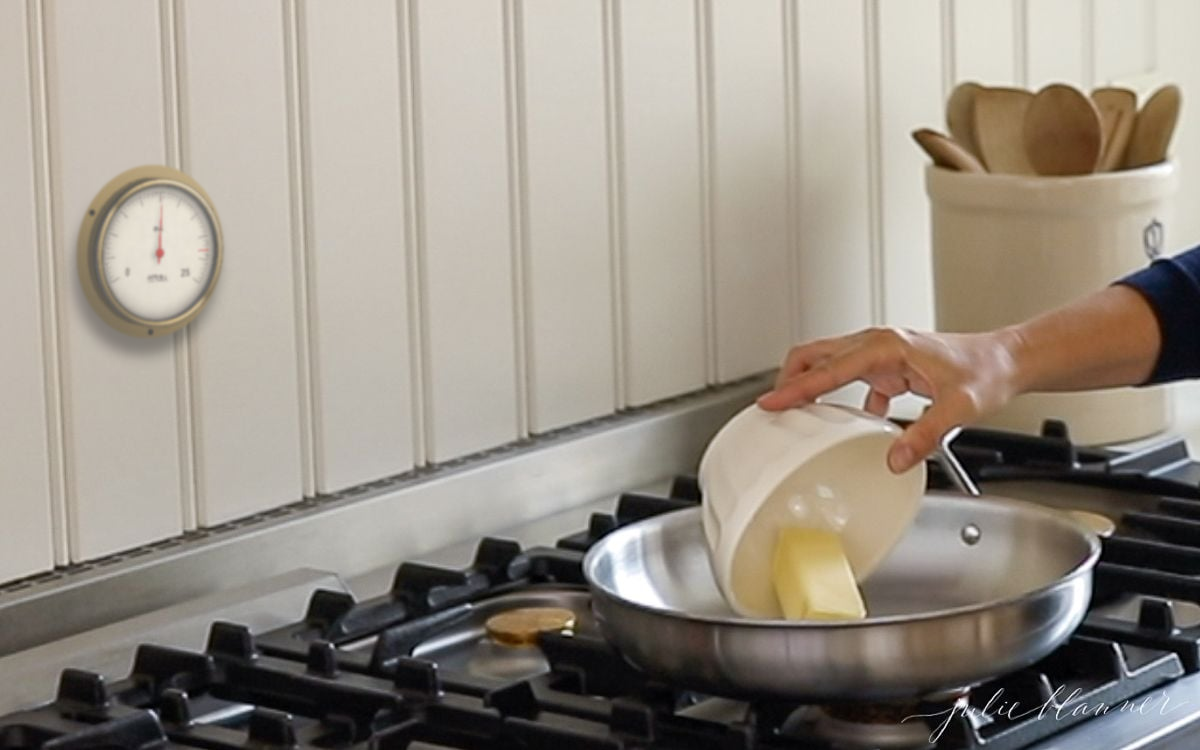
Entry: **12.5** mA
